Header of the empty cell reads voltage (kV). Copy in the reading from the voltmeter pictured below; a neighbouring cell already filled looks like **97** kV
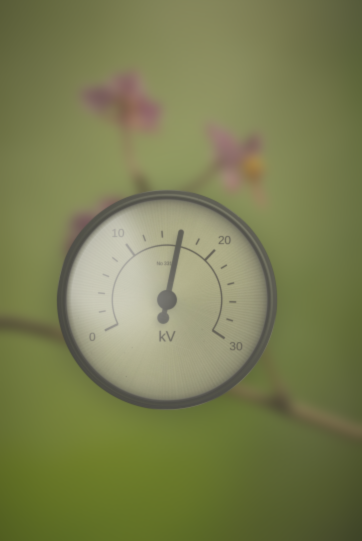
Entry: **16** kV
